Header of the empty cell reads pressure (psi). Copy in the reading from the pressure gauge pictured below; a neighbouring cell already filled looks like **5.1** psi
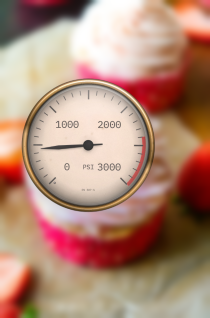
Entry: **450** psi
